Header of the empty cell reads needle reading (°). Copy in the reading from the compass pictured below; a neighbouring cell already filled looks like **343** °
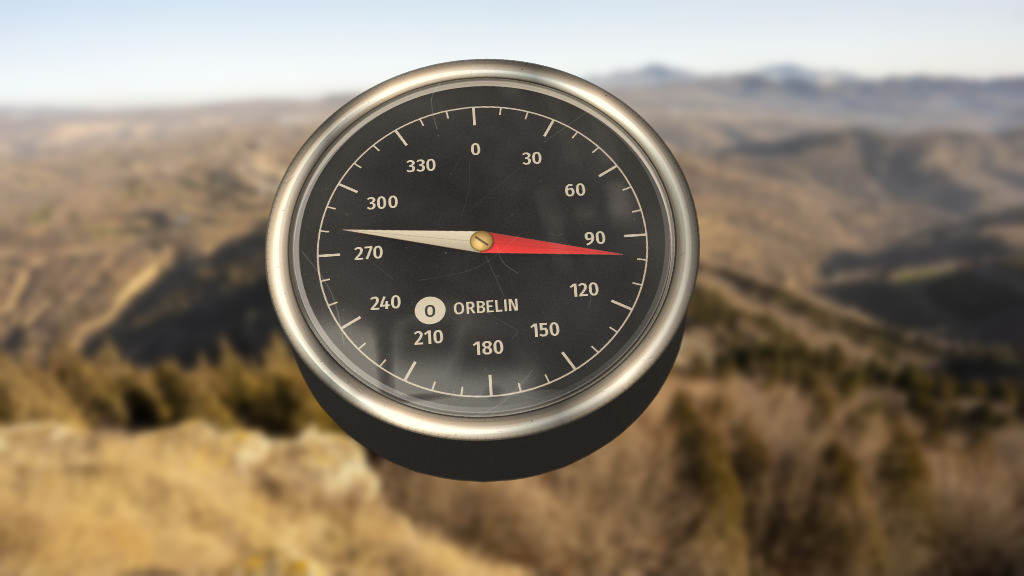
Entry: **100** °
